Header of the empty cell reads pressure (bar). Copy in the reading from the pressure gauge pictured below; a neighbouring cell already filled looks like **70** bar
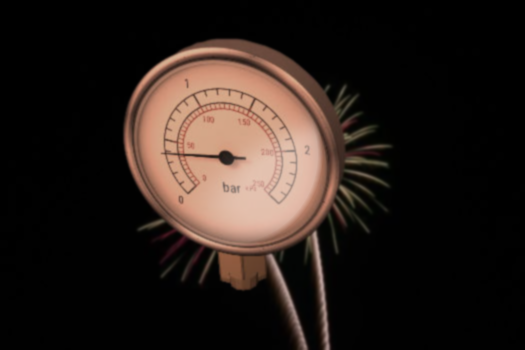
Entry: **0.4** bar
